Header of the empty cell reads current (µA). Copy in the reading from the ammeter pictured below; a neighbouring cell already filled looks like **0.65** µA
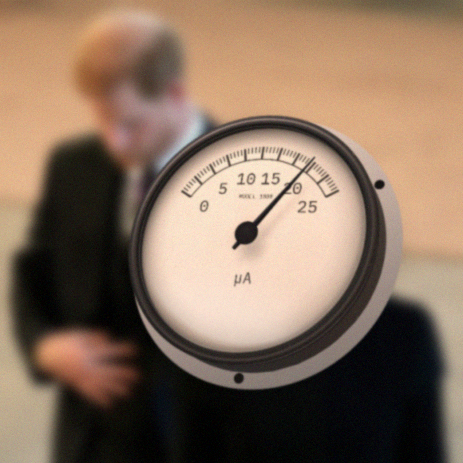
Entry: **20** µA
